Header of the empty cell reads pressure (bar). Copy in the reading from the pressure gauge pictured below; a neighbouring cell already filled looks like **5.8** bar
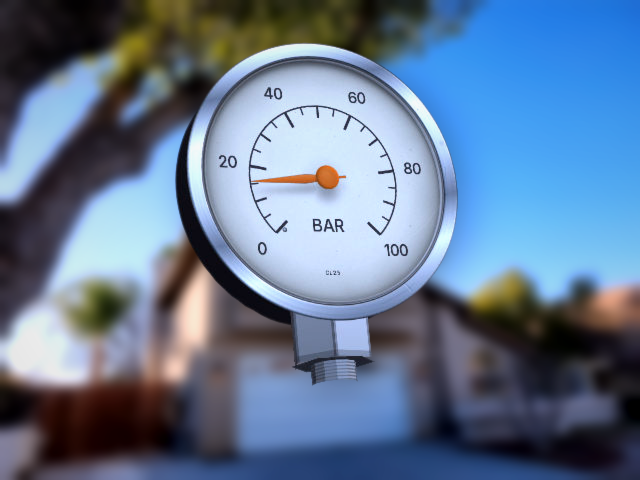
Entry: **15** bar
